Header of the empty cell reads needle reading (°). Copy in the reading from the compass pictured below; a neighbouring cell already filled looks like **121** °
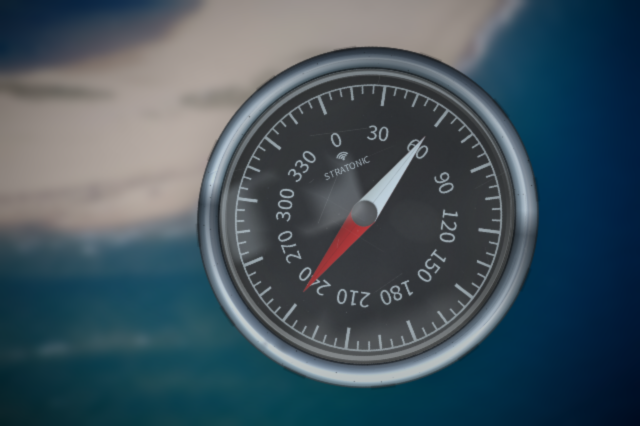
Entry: **240** °
